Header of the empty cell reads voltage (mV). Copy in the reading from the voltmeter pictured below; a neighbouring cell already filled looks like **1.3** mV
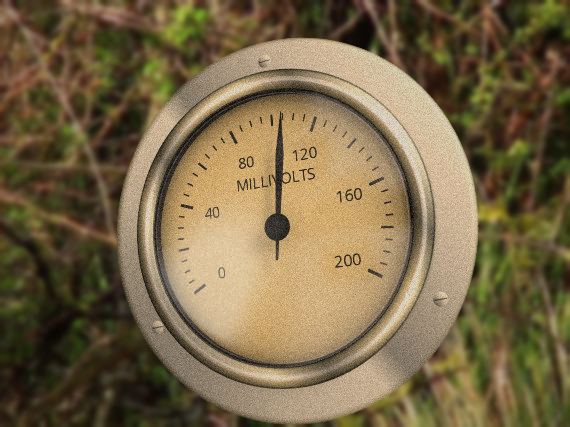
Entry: **105** mV
